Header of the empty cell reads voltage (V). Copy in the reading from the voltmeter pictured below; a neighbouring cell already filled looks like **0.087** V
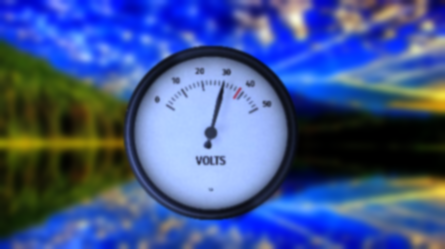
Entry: **30** V
